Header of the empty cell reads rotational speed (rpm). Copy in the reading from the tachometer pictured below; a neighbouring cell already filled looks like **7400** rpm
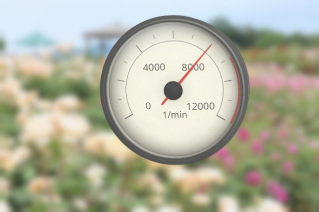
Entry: **8000** rpm
